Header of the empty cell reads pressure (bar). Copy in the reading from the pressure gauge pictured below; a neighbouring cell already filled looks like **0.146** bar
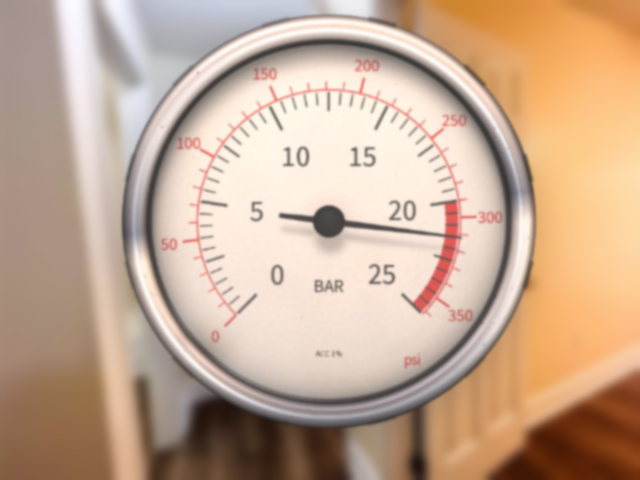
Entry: **21.5** bar
